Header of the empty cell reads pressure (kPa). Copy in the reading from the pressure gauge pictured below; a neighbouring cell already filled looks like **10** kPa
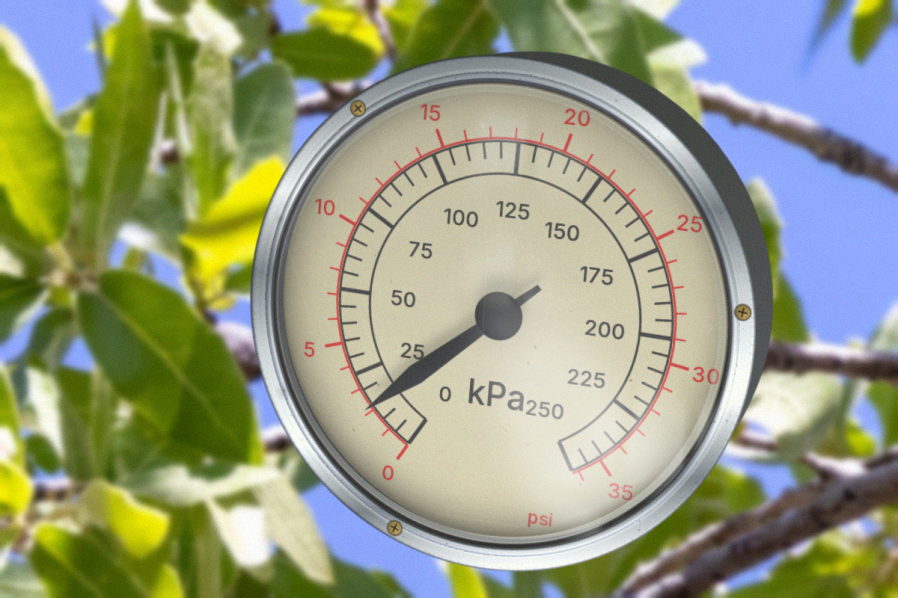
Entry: **15** kPa
